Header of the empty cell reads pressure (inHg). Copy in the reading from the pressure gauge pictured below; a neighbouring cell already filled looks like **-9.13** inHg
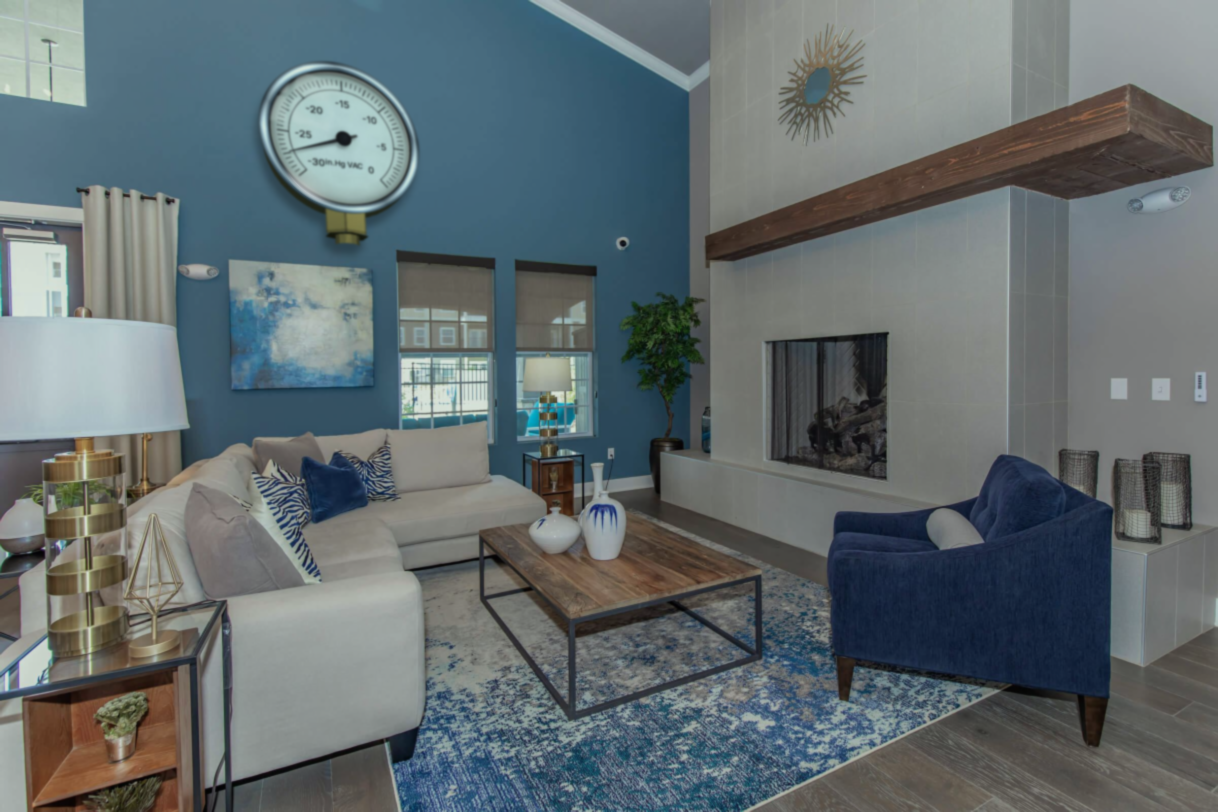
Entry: **-27.5** inHg
